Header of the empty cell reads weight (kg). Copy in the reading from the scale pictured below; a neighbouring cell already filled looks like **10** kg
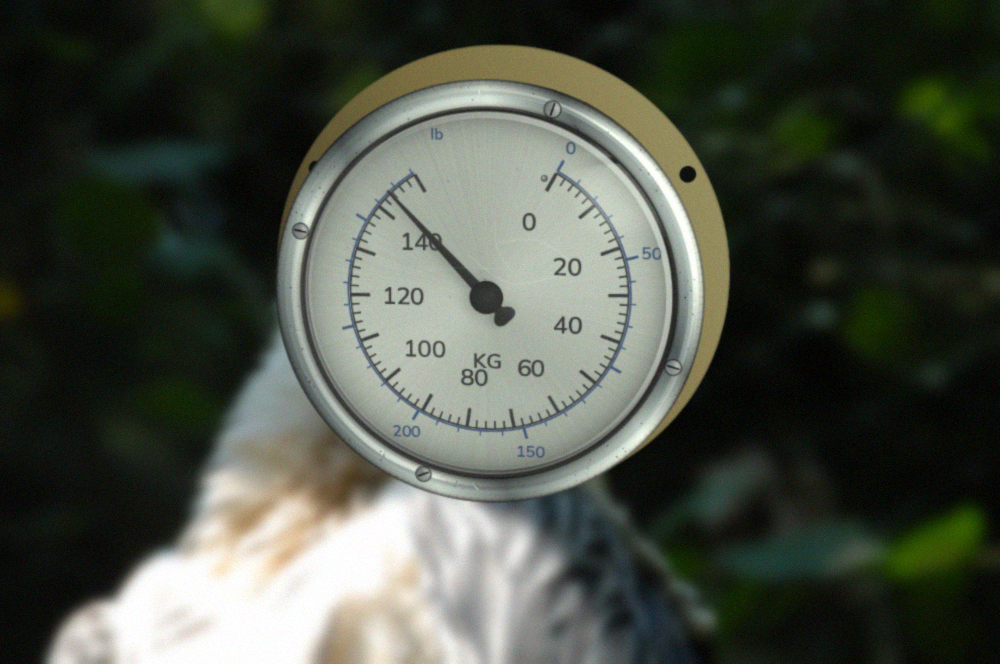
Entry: **144** kg
